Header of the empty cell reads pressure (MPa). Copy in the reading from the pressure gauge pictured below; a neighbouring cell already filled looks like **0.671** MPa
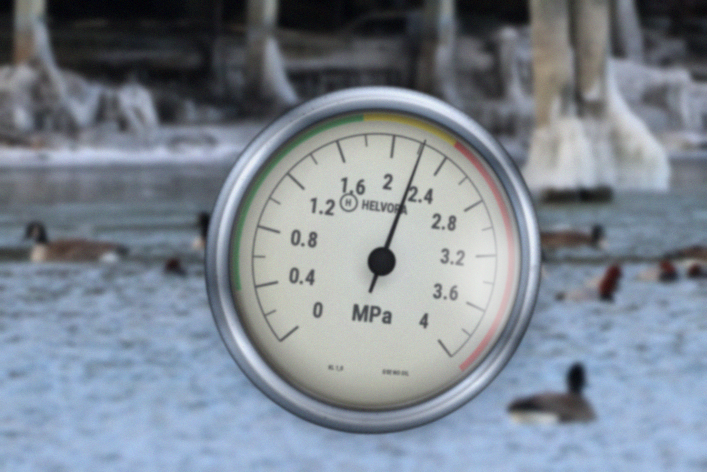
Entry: **2.2** MPa
